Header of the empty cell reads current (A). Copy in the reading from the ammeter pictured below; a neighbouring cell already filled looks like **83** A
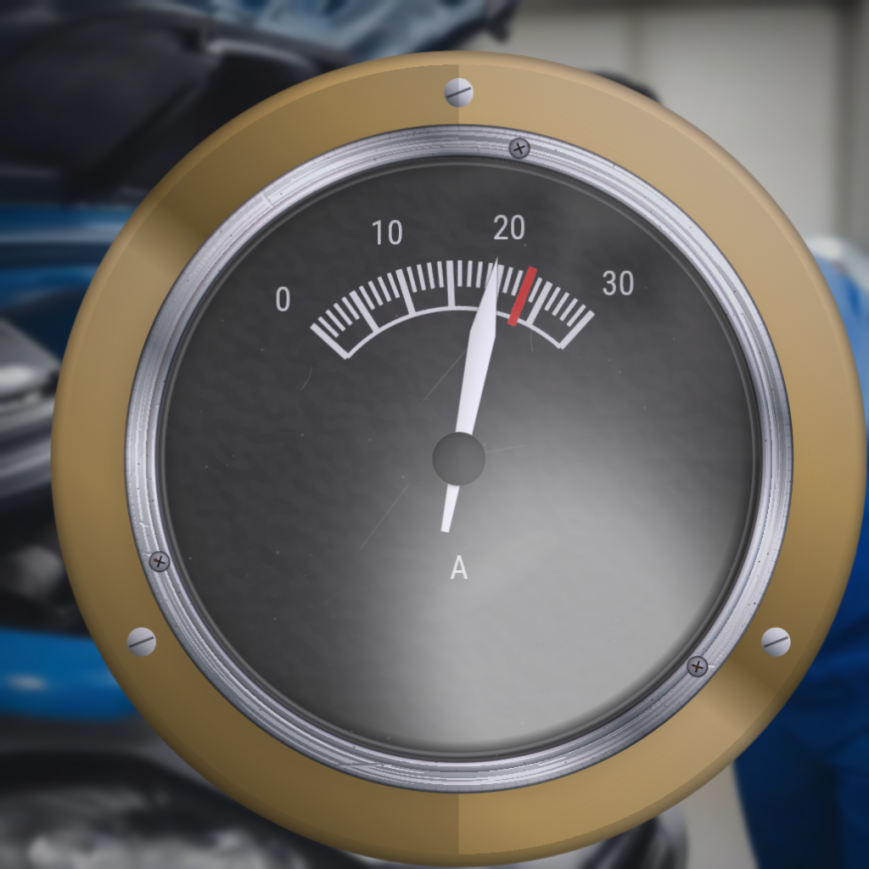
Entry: **19.5** A
